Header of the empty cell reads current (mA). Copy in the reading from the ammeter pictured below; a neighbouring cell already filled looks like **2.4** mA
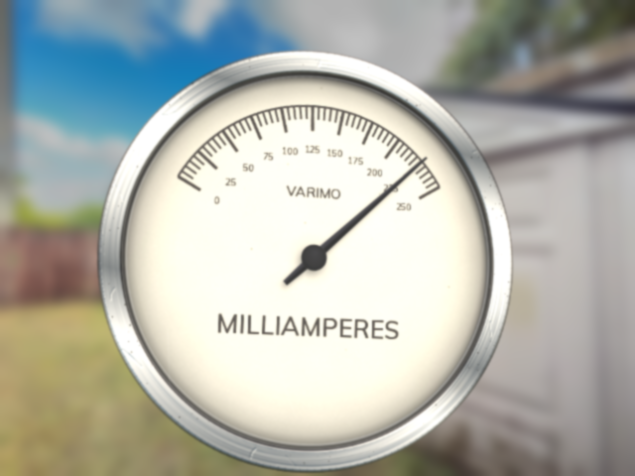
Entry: **225** mA
